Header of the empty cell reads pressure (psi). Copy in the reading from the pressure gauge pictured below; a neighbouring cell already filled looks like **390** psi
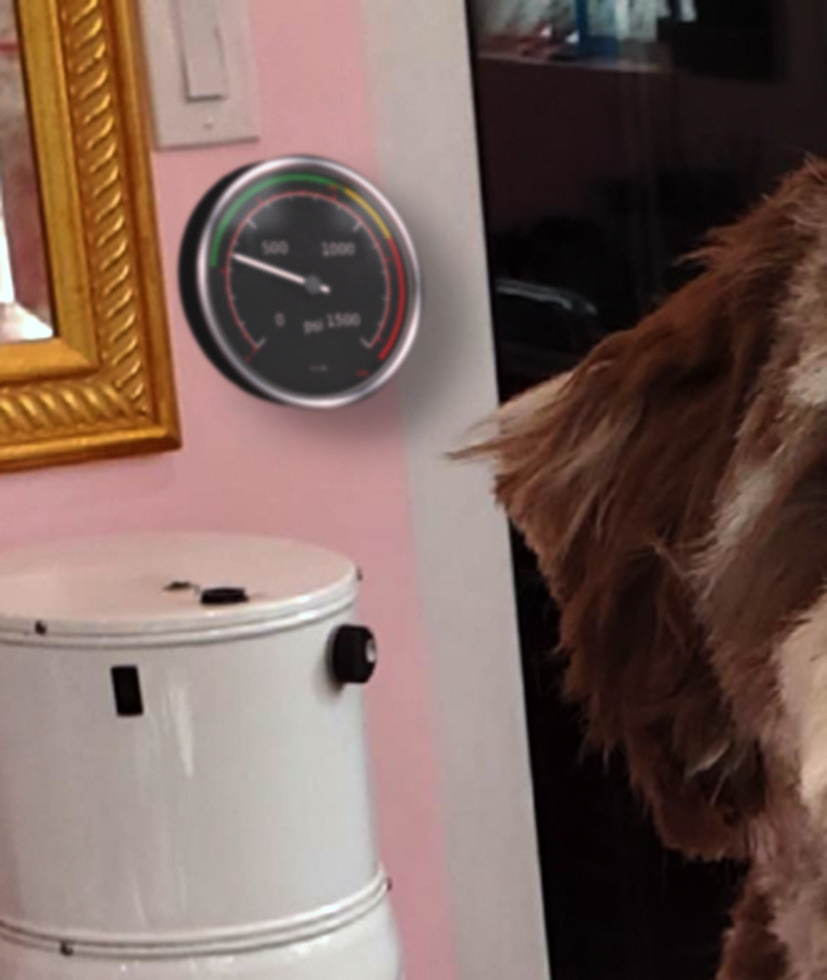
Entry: **350** psi
